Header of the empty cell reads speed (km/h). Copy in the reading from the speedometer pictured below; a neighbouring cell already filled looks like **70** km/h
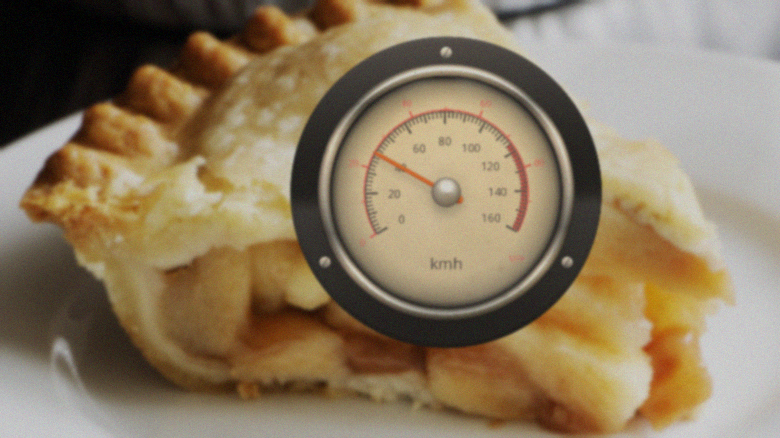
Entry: **40** km/h
